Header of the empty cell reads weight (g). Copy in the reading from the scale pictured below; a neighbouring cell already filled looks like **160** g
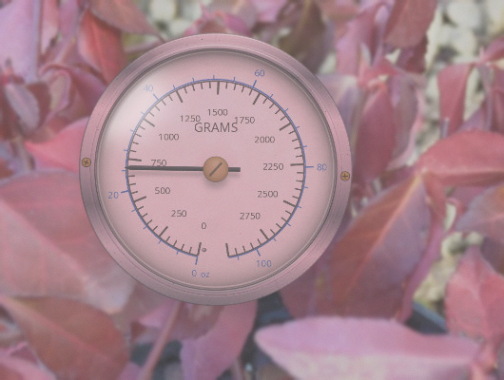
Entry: **700** g
